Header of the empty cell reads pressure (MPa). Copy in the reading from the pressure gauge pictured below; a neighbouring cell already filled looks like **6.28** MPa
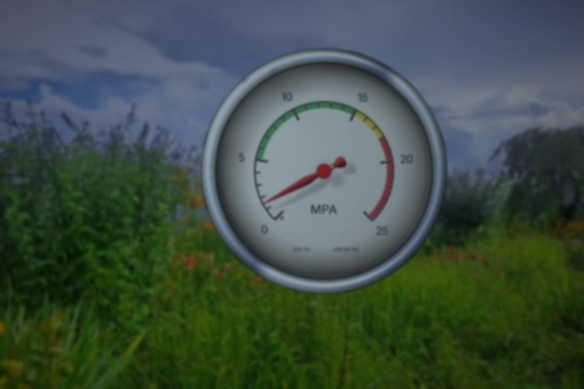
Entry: **1.5** MPa
